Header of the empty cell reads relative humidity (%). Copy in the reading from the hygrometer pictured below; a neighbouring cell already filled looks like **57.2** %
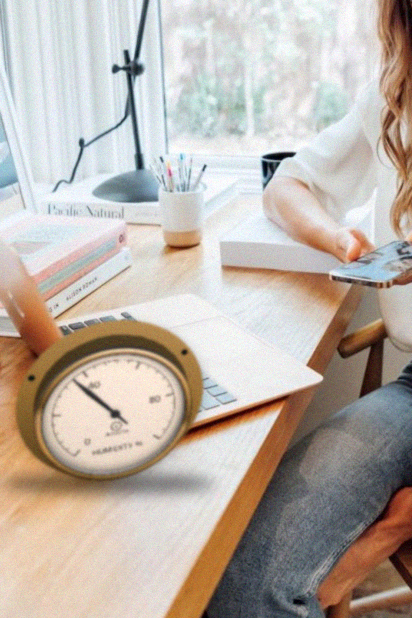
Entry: **36** %
